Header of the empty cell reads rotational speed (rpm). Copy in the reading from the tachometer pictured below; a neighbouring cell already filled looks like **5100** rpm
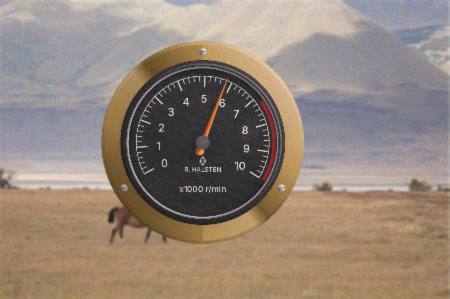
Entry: **5800** rpm
